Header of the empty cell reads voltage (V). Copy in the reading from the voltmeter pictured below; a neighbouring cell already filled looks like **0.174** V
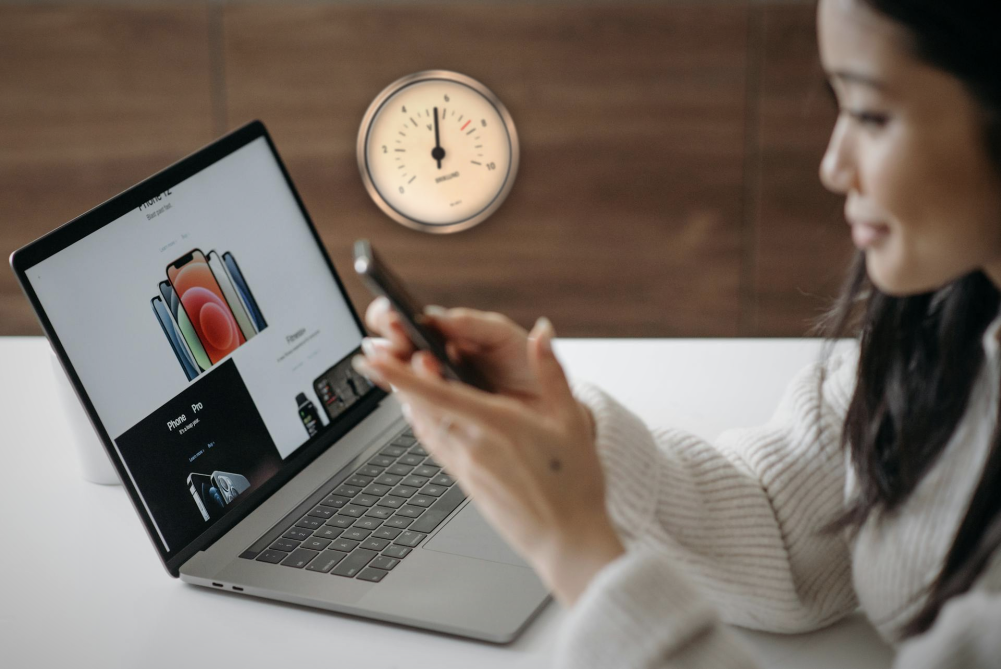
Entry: **5.5** V
